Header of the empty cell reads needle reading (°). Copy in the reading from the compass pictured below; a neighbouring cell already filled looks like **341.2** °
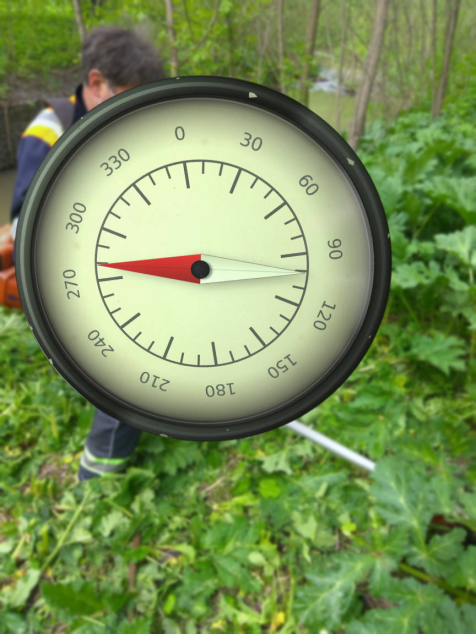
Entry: **280** °
